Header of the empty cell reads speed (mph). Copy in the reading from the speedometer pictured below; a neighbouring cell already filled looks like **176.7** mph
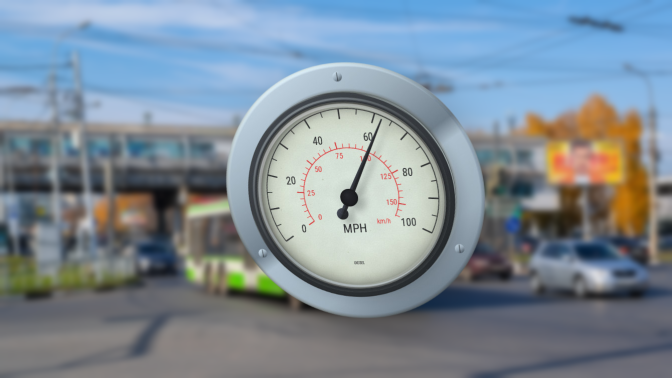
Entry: **62.5** mph
